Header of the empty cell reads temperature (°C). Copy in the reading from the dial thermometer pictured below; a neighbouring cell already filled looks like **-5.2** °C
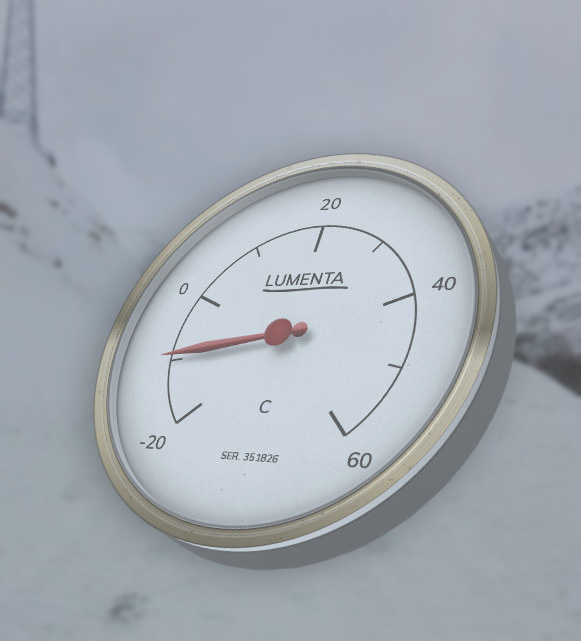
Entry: **-10** °C
